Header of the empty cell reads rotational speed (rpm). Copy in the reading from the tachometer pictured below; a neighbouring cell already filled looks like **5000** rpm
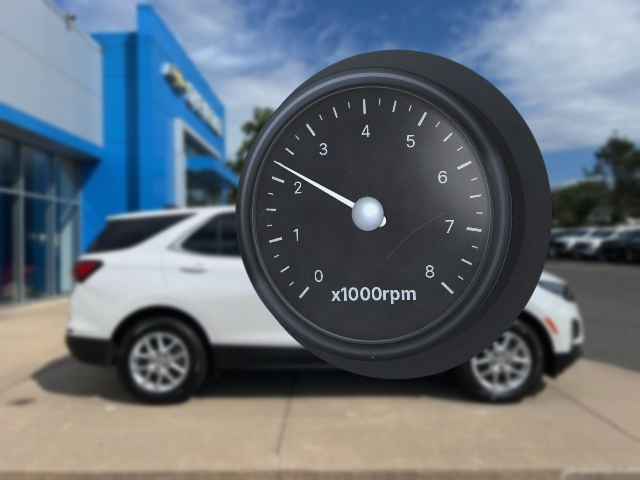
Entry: **2250** rpm
